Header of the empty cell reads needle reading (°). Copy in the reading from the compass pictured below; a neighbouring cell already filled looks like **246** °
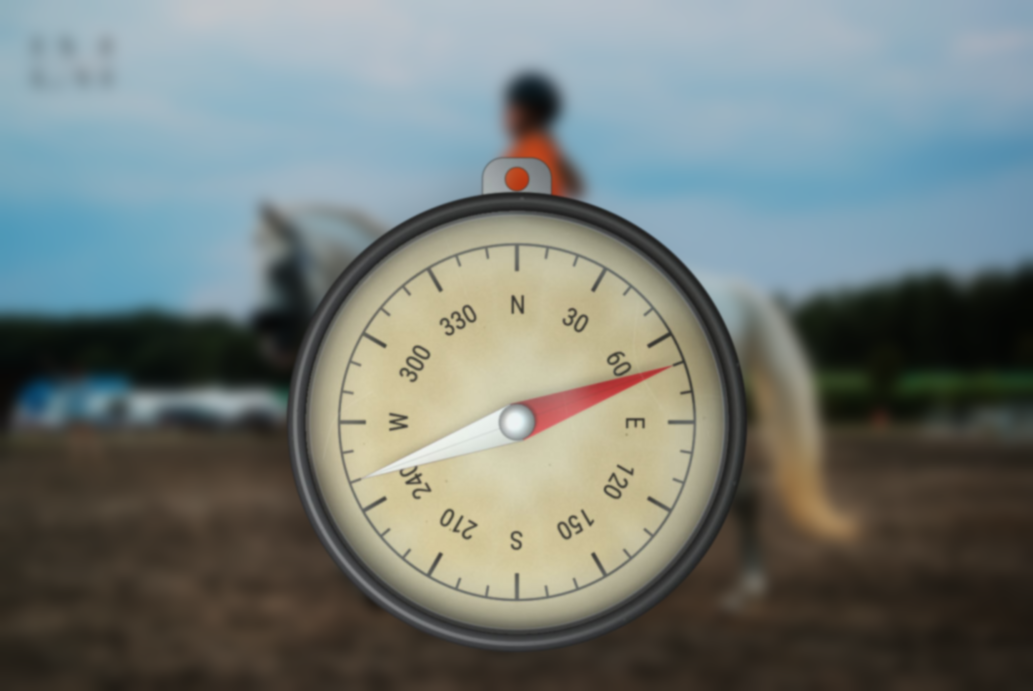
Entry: **70** °
